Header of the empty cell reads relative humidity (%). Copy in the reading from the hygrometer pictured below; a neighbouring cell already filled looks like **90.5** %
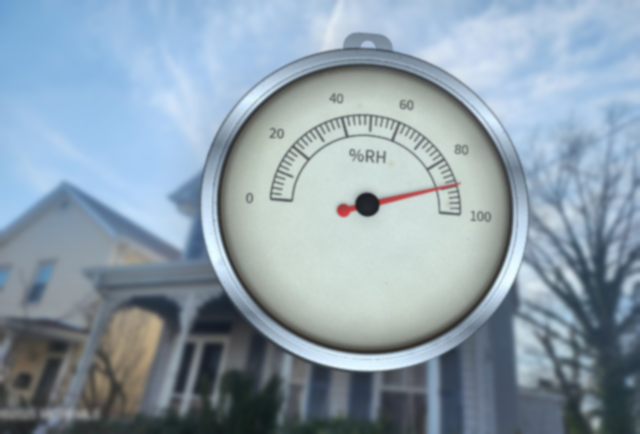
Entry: **90** %
